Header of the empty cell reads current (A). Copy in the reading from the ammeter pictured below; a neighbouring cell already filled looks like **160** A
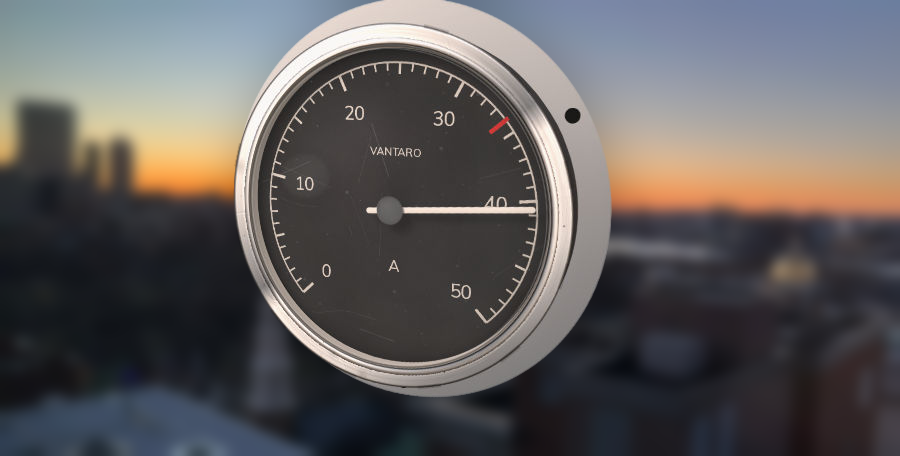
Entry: **40.5** A
